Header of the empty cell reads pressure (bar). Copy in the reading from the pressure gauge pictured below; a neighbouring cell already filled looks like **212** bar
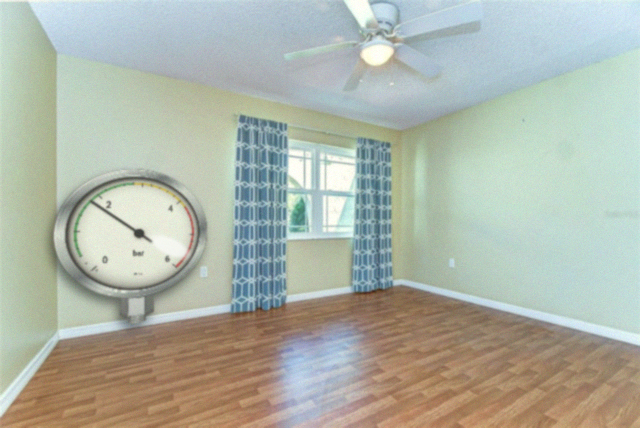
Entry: **1.8** bar
